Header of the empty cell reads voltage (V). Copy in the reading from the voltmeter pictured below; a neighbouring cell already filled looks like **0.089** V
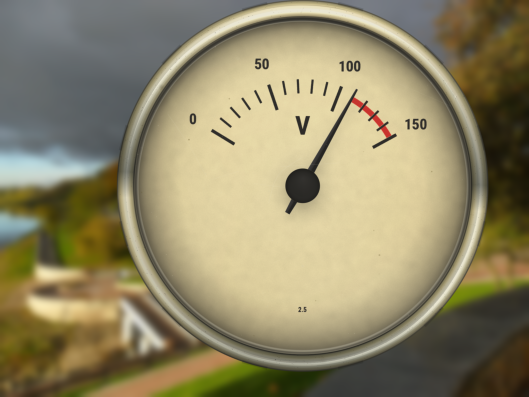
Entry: **110** V
